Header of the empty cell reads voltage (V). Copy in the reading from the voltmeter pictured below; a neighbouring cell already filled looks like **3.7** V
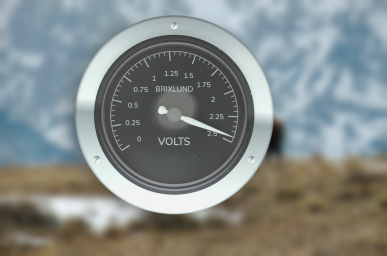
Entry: **2.45** V
